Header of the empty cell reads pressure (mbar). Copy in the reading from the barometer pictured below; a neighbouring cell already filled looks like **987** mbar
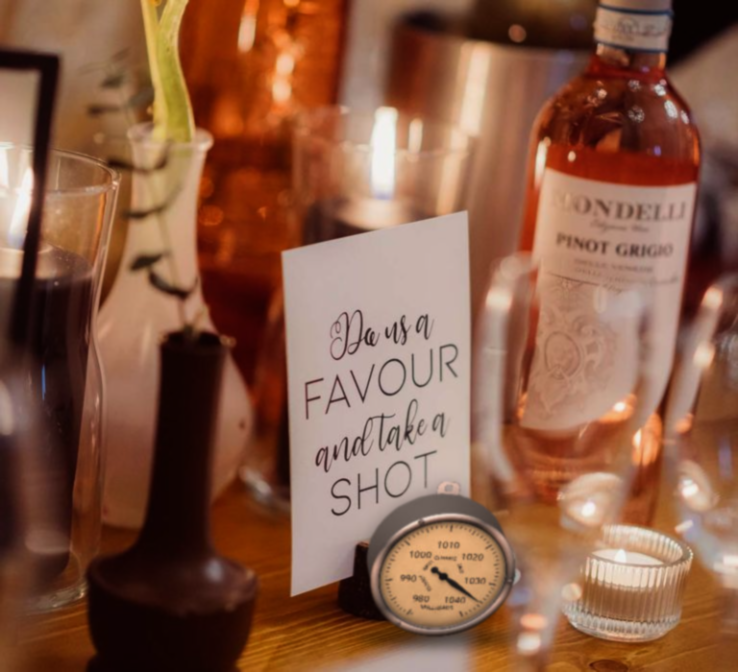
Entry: **1035** mbar
